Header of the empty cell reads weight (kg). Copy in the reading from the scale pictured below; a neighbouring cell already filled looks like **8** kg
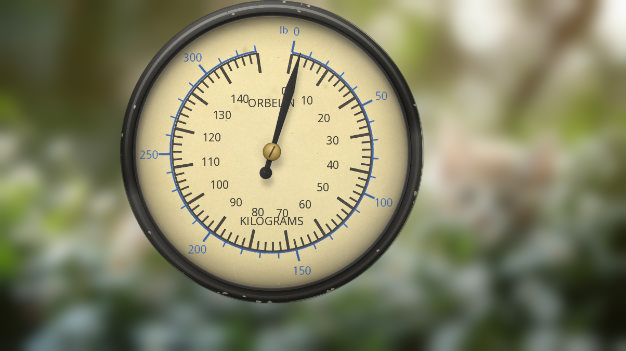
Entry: **2** kg
